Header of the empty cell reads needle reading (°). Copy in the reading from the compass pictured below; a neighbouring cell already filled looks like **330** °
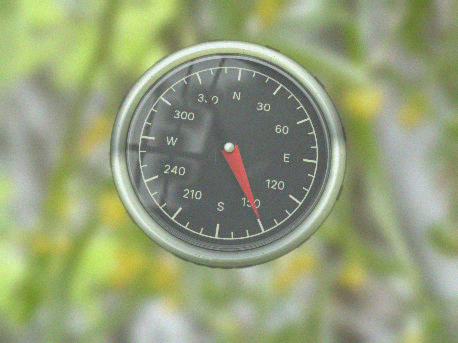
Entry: **150** °
